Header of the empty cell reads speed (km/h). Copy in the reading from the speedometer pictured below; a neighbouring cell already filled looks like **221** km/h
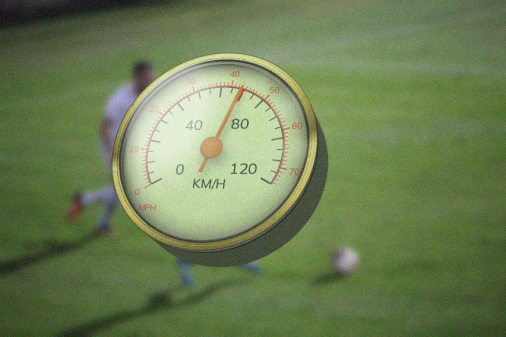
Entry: **70** km/h
